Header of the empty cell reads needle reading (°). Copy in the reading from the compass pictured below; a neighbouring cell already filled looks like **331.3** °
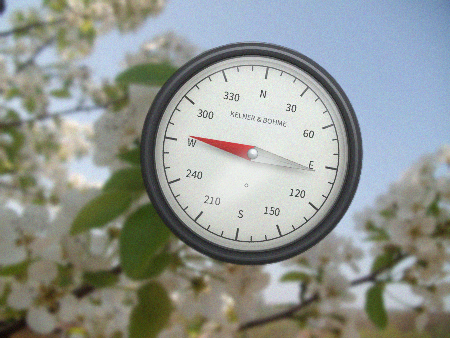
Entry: **275** °
